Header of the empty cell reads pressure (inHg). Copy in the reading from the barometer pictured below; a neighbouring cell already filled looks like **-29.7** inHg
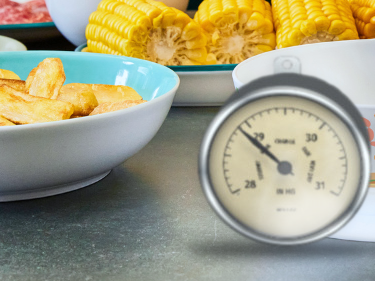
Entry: **28.9** inHg
